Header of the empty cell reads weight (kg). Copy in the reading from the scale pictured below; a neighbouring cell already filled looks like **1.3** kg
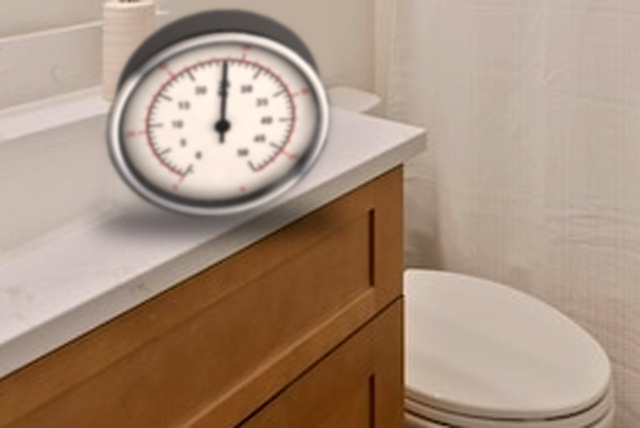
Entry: **25** kg
